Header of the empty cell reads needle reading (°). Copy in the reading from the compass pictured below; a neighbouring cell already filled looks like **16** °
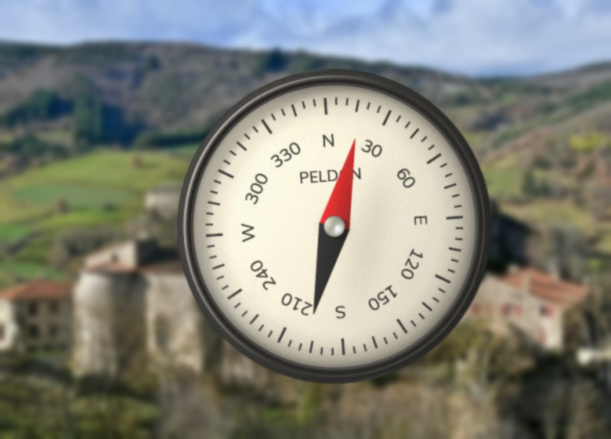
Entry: **17.5** °
